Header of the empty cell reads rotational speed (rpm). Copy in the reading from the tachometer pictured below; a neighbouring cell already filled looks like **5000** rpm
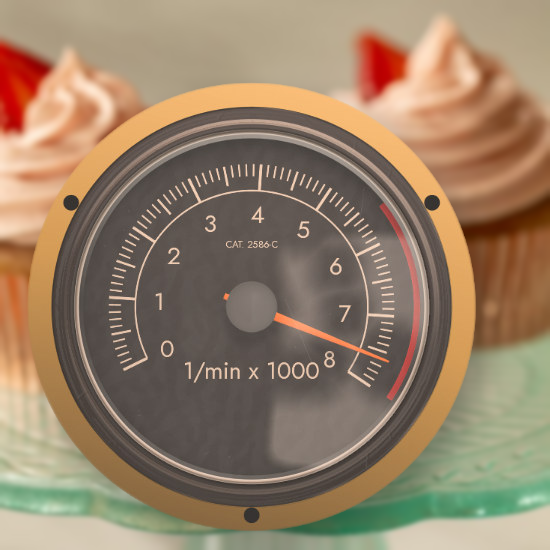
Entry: **7600** rpm
